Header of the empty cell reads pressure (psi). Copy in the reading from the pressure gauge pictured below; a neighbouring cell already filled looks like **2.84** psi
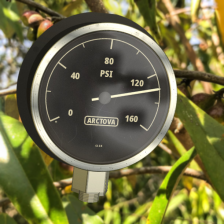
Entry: **130** psi
